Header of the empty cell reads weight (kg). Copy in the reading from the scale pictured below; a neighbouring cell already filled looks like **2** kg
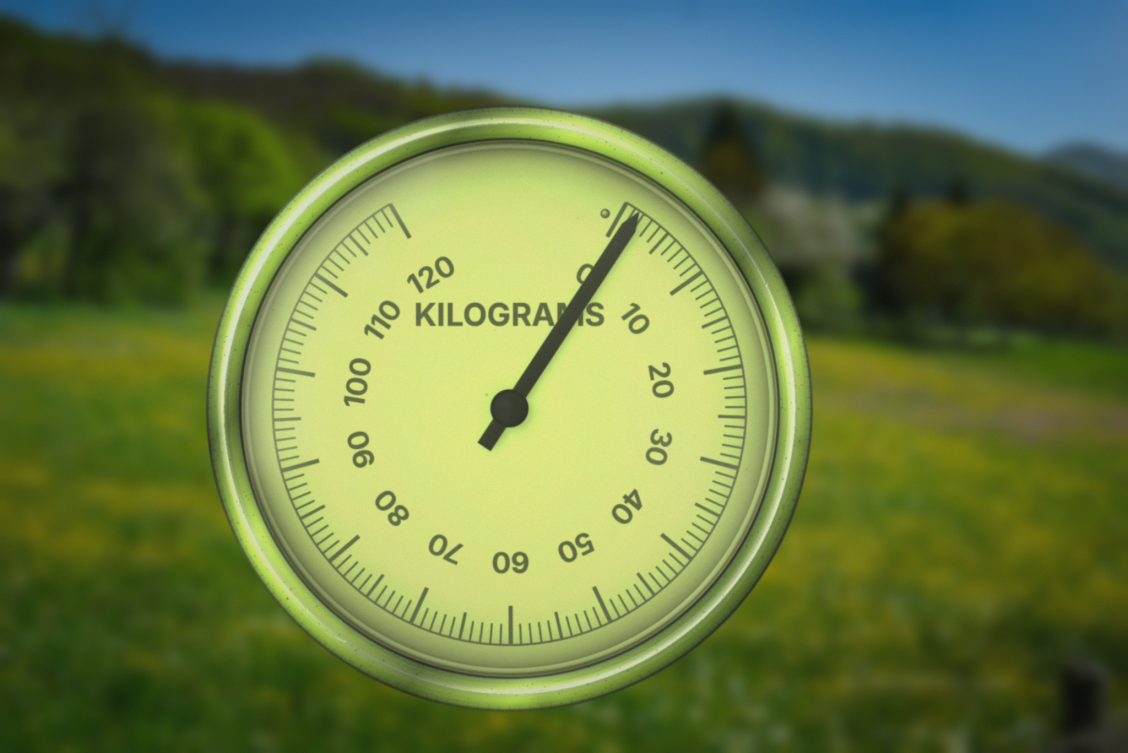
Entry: **1.5** kg
